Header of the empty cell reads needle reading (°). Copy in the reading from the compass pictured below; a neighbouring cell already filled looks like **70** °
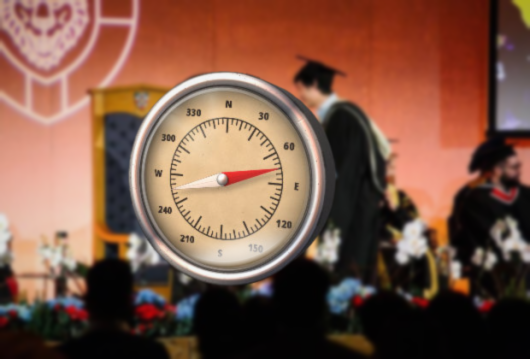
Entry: **75** °
